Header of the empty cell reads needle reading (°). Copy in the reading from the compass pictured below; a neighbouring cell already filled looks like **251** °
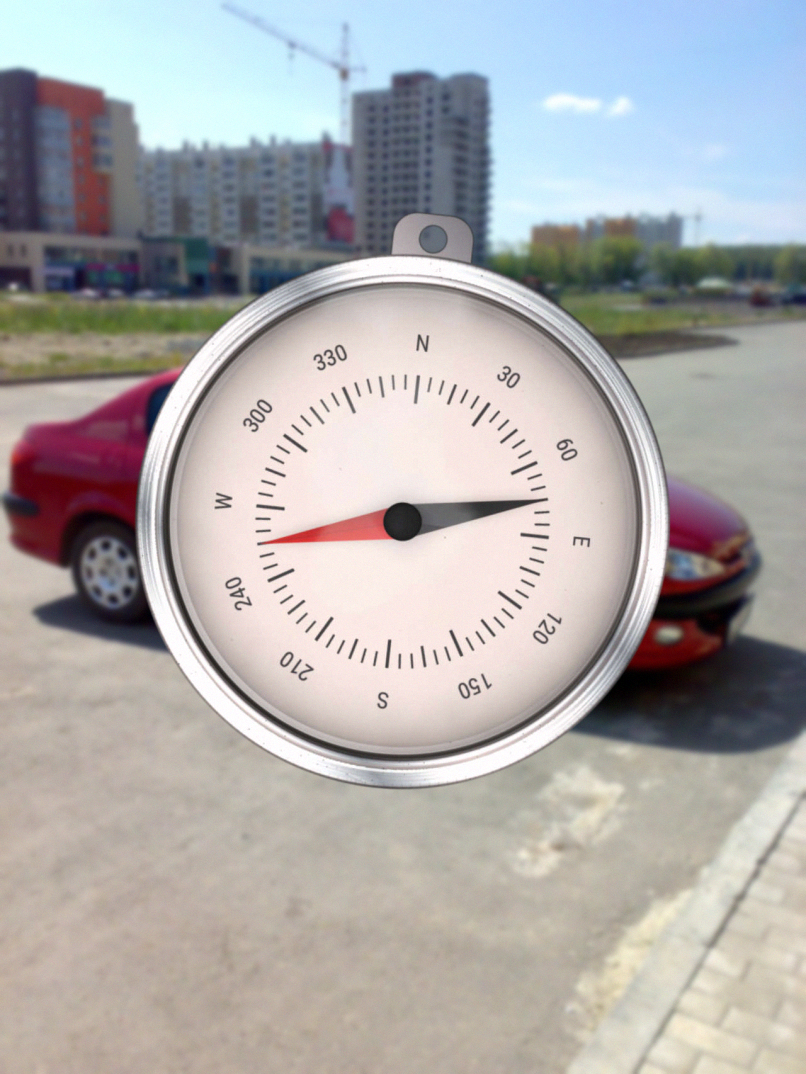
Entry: **255** °
